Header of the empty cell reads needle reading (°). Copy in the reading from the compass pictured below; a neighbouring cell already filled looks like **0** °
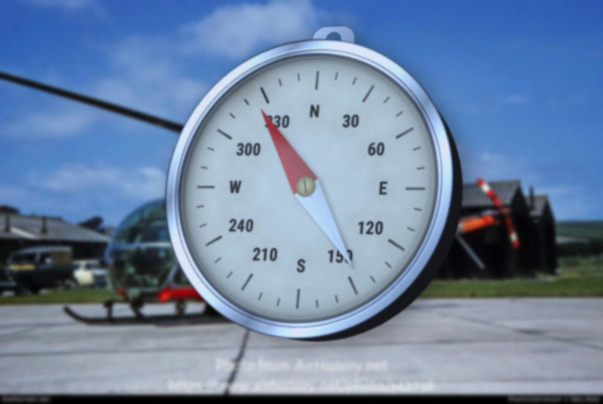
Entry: **325** °
